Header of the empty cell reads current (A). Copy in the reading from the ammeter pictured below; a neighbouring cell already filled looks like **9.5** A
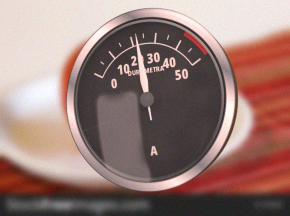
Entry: **22.5** A
